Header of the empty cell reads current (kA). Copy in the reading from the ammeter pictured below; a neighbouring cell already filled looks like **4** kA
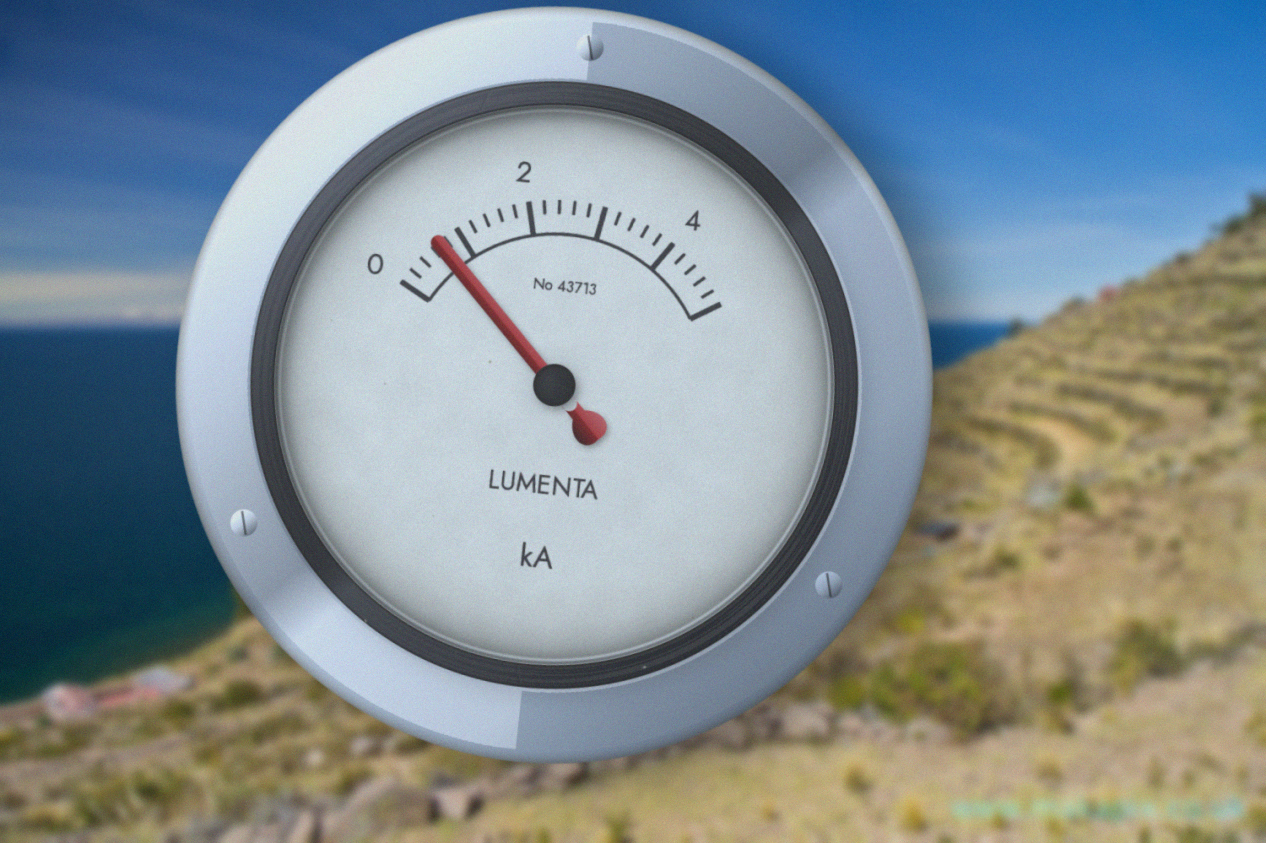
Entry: **0.7** kA
